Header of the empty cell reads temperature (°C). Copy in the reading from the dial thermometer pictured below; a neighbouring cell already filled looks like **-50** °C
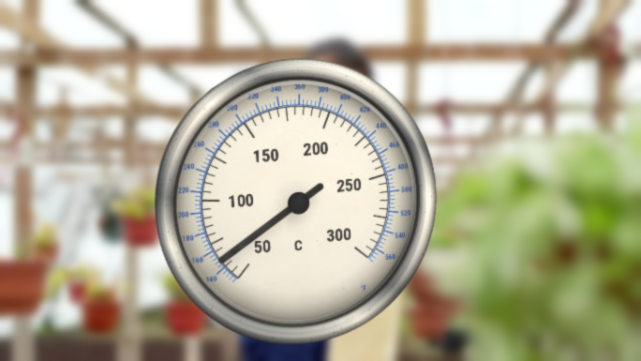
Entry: **65** °C
